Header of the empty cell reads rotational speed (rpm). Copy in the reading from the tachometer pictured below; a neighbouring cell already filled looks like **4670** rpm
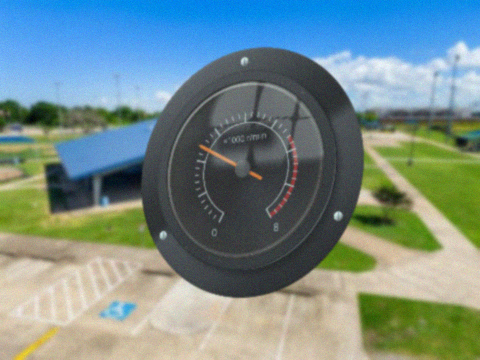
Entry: **2400** rpm
